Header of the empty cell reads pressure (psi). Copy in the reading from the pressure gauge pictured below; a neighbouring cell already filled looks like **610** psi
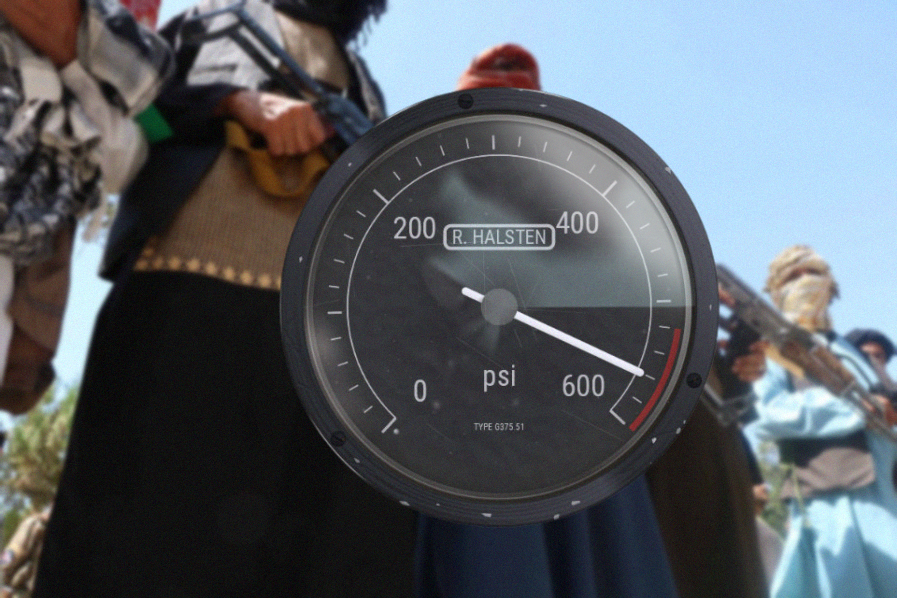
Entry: **560** psi
